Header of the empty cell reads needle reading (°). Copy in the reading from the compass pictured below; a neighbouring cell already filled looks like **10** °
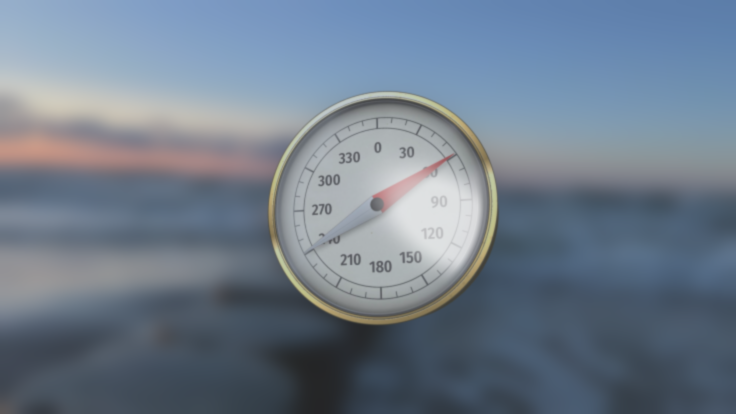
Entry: **60** °
